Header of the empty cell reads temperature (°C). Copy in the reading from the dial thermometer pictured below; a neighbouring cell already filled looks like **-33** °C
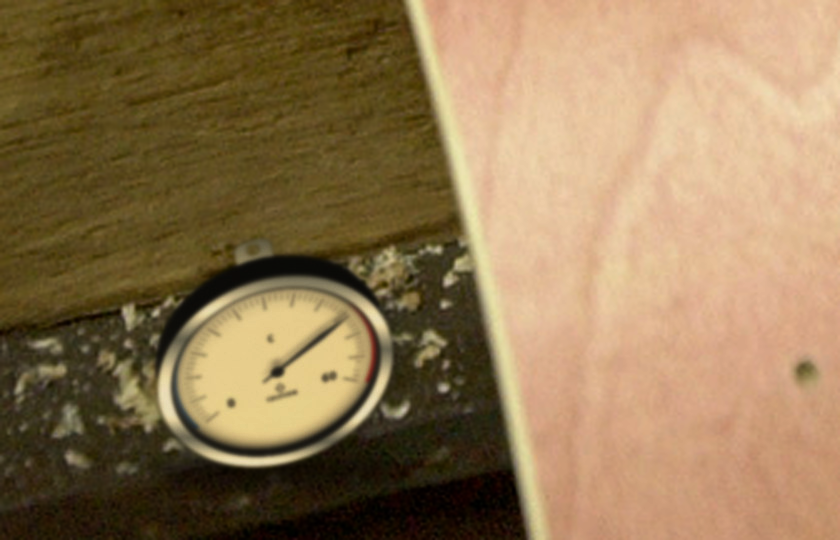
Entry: **45** °C
